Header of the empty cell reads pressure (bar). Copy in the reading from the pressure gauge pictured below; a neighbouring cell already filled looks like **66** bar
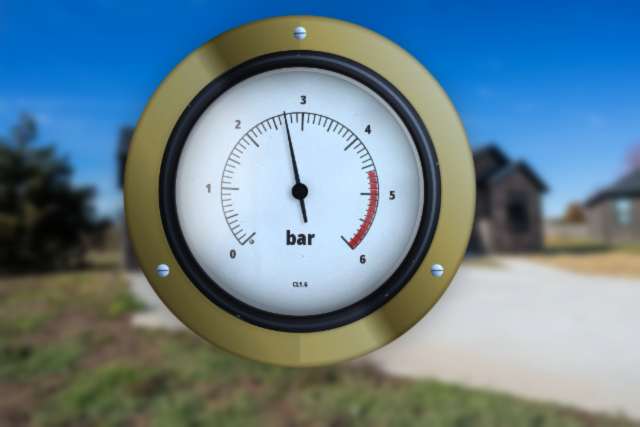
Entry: **2.7** bar
